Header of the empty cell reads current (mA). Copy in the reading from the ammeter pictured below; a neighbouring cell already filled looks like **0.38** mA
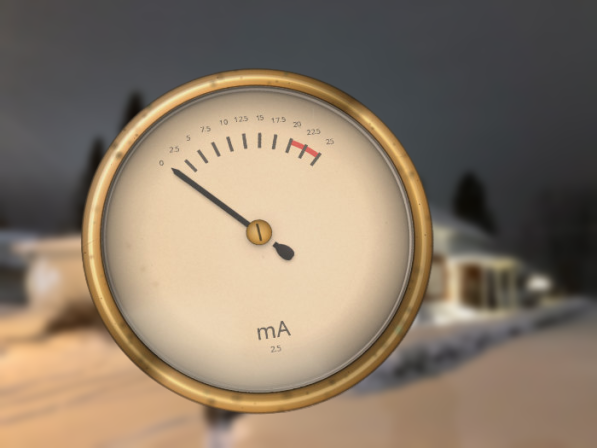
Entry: **0** mA
